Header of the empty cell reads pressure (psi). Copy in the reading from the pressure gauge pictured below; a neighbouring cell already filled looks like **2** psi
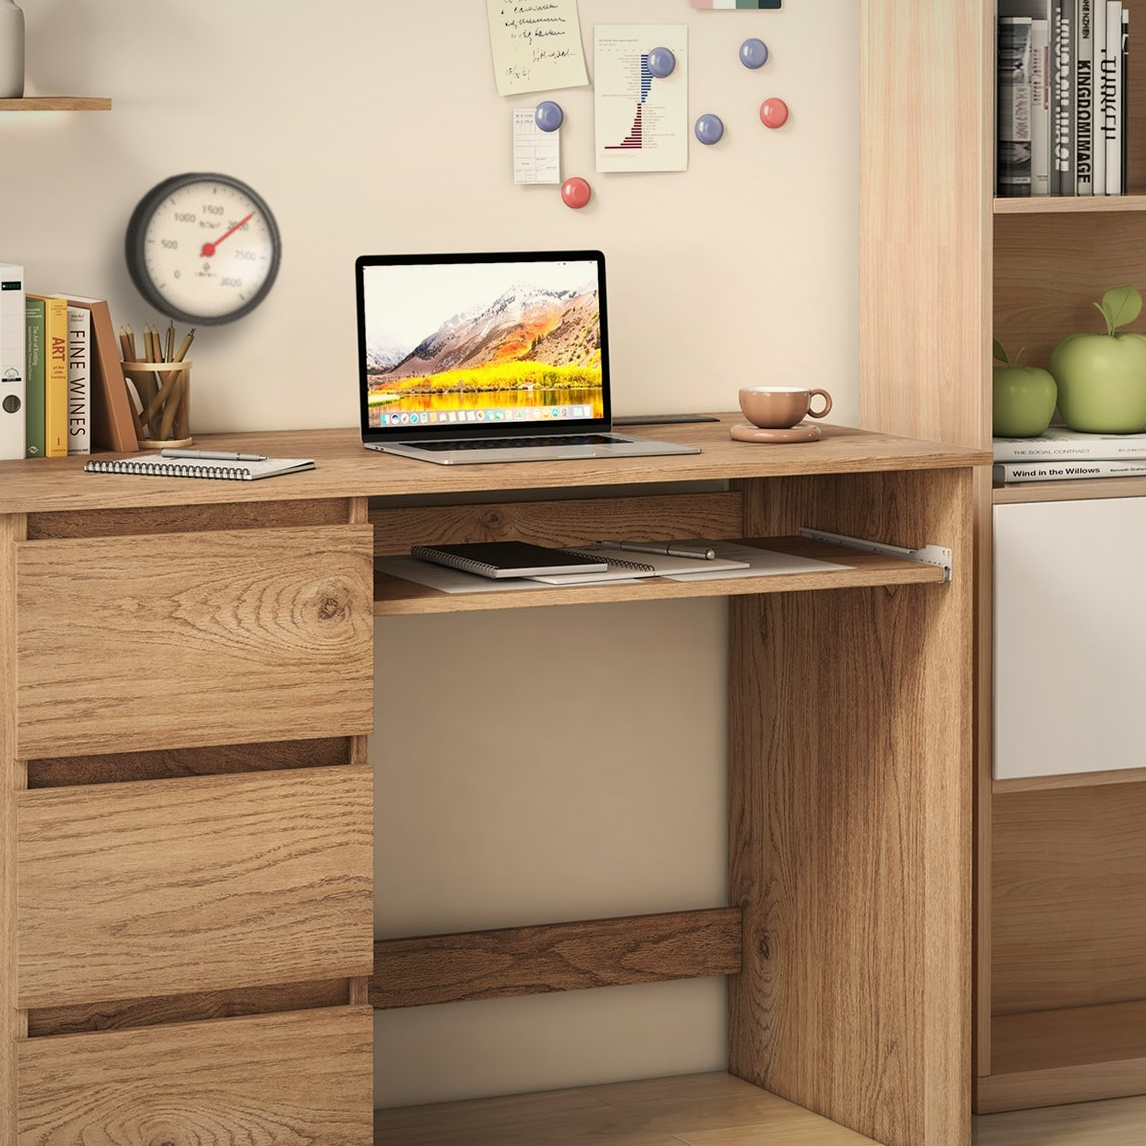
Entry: **2000** psi
